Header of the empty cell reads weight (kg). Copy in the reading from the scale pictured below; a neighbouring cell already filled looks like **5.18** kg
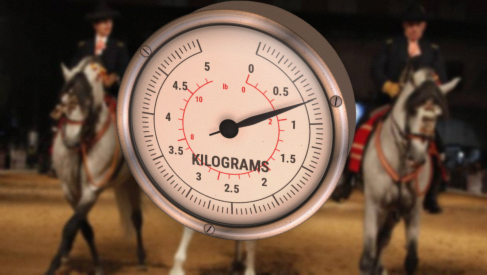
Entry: **0.75** kg
